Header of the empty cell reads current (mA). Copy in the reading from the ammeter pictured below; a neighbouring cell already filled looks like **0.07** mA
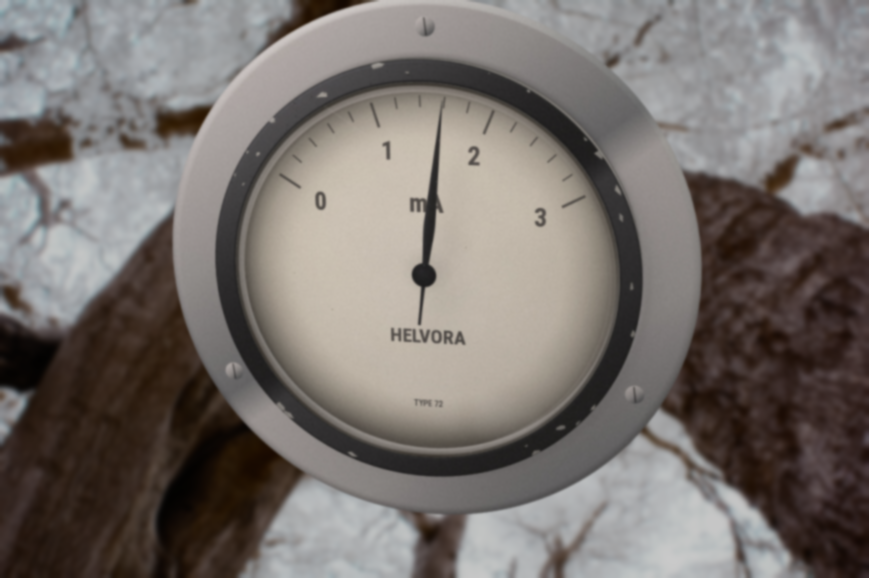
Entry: **1.6** mA
